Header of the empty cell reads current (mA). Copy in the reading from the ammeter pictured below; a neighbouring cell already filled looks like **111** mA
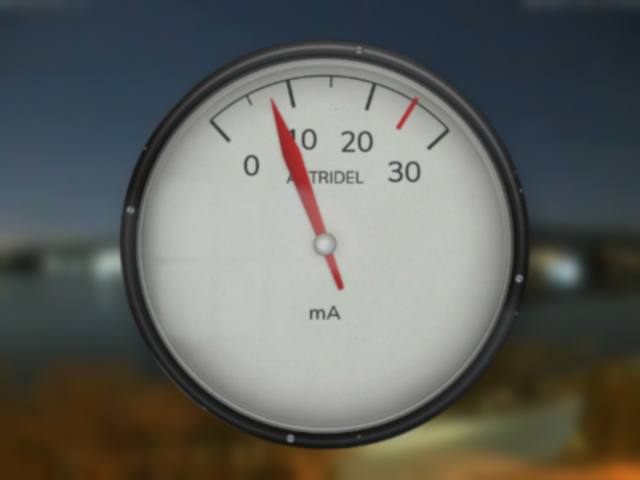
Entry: **7.5** mA
